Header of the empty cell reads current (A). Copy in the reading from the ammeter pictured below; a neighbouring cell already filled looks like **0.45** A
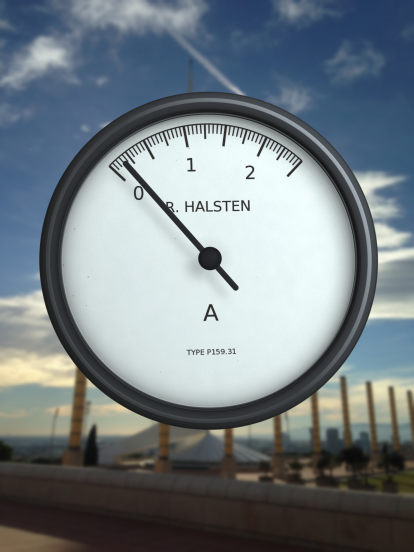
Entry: **0.15** A
